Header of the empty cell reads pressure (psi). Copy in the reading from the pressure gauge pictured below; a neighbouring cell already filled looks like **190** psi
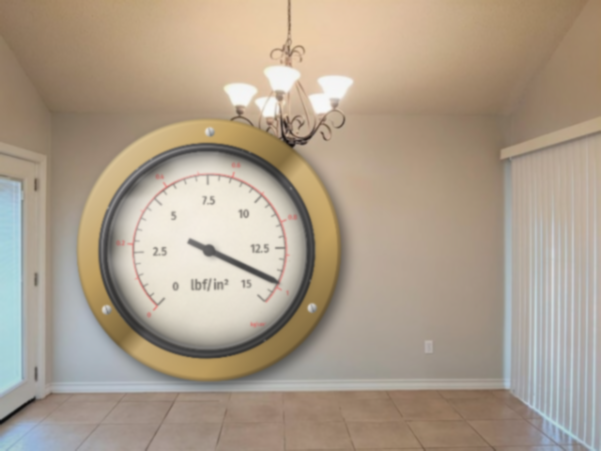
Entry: **14** psi
